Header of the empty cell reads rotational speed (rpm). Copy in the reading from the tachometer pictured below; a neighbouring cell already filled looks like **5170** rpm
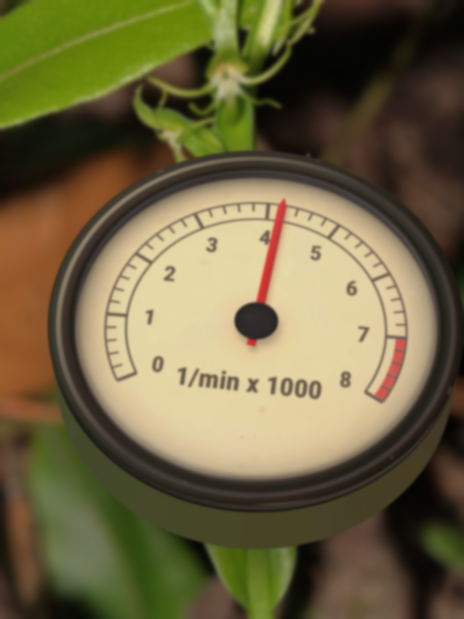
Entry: **4200** rpm
